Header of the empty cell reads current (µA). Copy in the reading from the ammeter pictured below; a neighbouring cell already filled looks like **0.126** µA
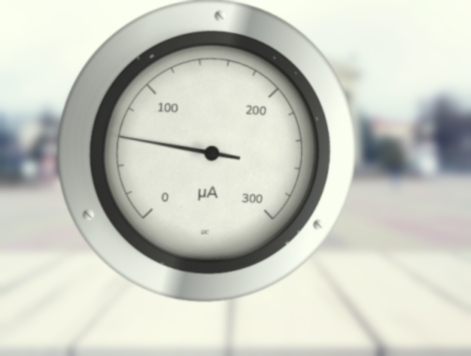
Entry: **60** µA
